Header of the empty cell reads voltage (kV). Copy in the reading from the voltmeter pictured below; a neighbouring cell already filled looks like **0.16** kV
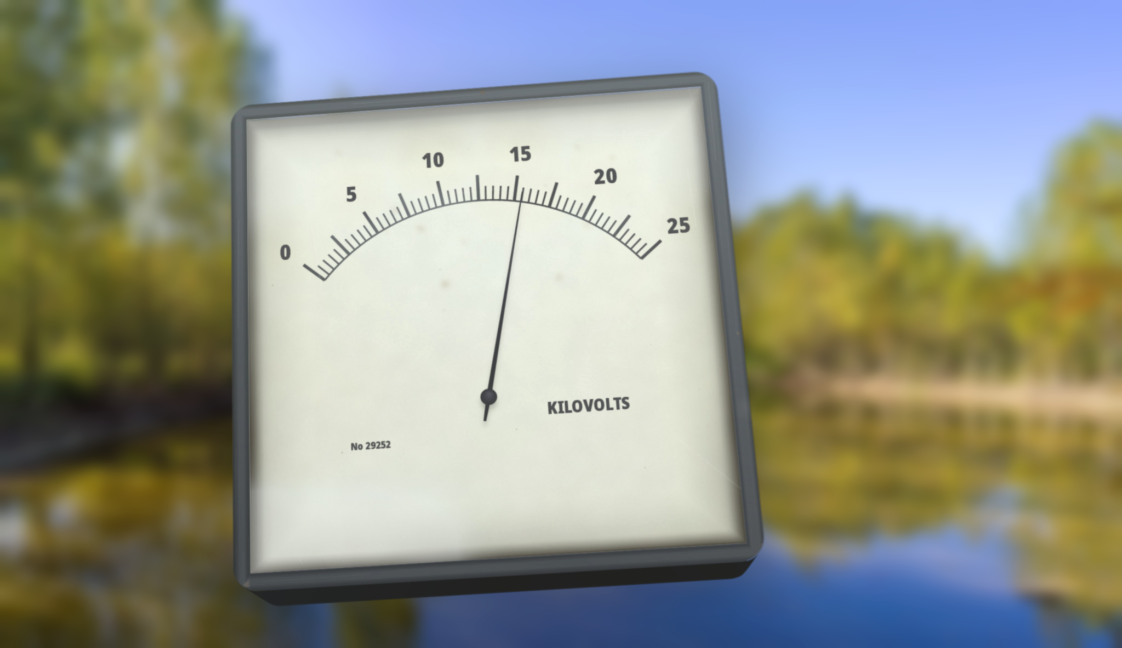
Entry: **15.5** kV
